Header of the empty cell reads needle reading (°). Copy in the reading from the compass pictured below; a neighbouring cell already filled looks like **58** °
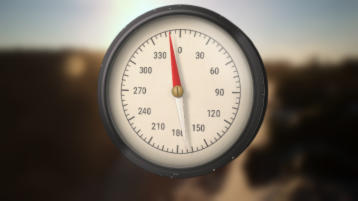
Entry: **350** °
